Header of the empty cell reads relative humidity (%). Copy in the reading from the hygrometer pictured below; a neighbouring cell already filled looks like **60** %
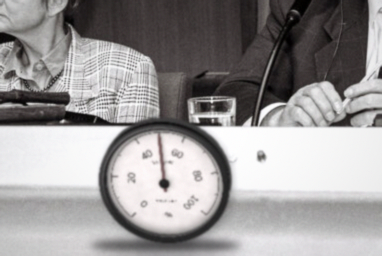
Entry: **50** %
